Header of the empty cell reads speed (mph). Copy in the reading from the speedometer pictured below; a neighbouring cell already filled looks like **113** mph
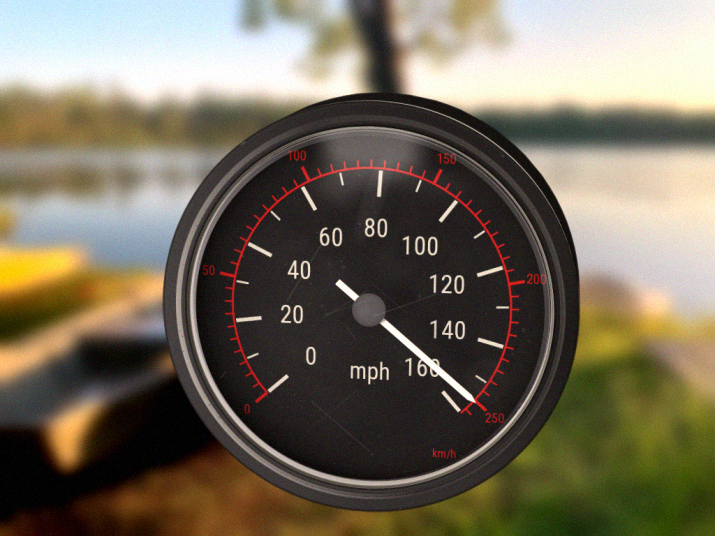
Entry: **155** mph
